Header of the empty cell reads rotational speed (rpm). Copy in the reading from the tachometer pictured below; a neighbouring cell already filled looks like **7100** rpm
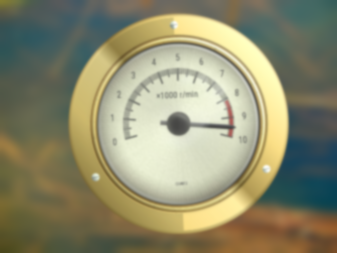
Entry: **9500** rpm
